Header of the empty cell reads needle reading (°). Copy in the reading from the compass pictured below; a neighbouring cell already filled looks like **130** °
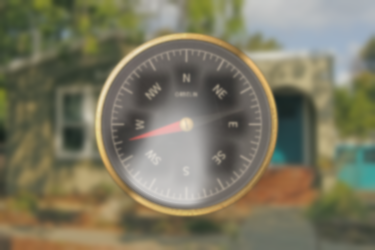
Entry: **255** °
